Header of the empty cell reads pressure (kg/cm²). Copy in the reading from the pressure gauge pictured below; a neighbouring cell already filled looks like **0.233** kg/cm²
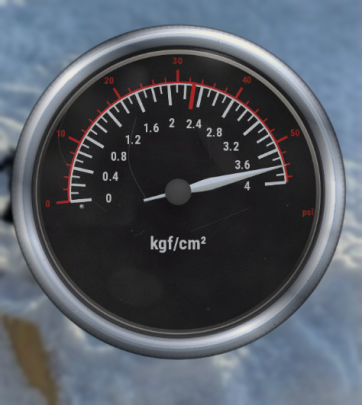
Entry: **3.8** kg/cm²
